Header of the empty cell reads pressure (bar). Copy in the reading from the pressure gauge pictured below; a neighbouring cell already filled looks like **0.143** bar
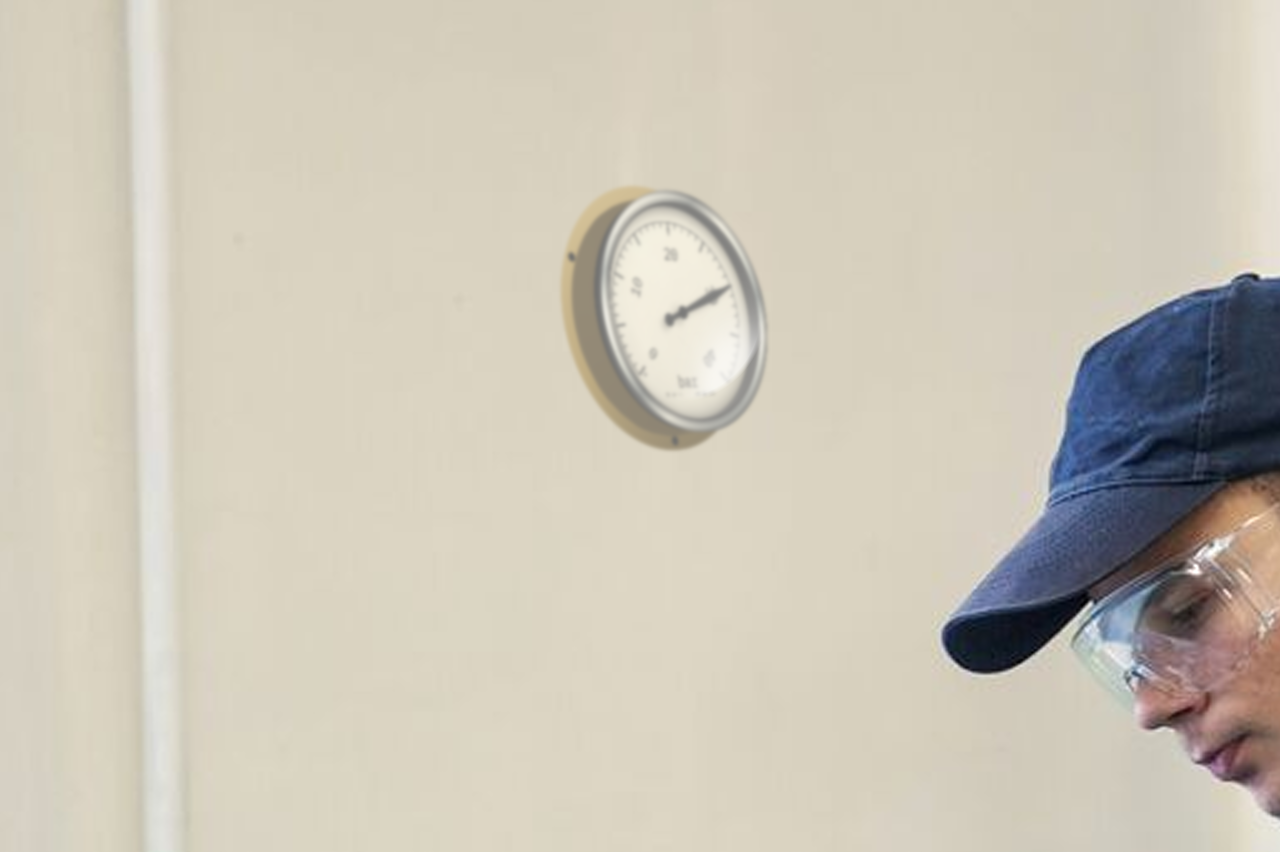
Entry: **30** bar
